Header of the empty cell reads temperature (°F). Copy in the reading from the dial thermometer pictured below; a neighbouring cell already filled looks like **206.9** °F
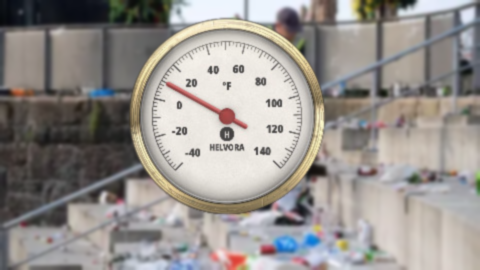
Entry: **10** °F
